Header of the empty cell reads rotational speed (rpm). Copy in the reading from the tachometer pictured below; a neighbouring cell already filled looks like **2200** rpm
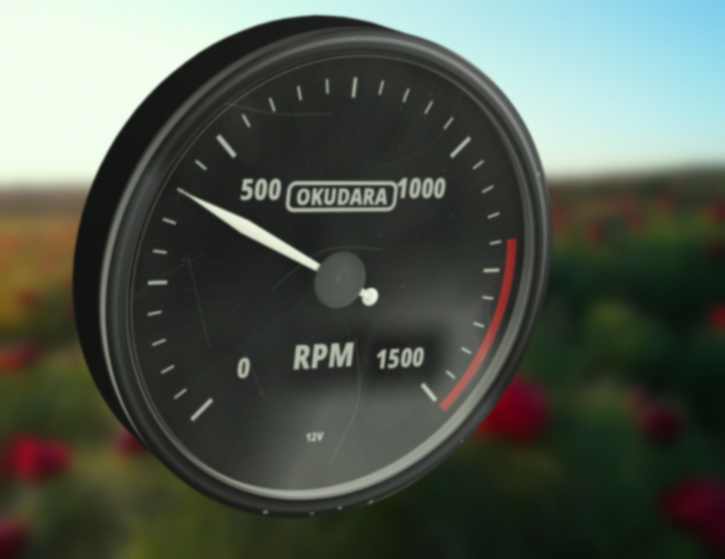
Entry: **400** rpm
